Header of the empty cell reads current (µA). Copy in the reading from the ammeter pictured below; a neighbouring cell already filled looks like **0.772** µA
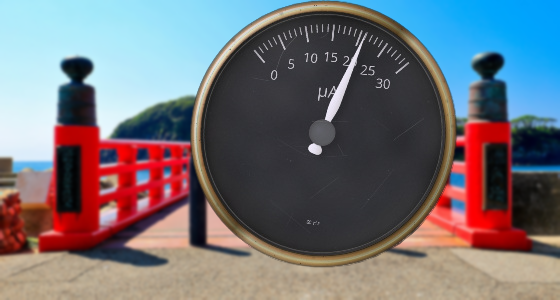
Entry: **21** µA
